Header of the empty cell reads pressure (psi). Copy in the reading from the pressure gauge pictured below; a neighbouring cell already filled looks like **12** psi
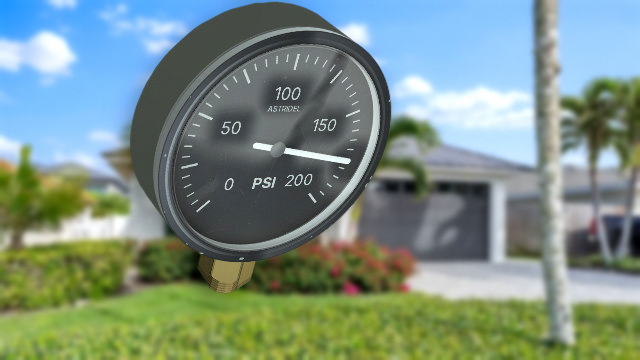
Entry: **175** psi
